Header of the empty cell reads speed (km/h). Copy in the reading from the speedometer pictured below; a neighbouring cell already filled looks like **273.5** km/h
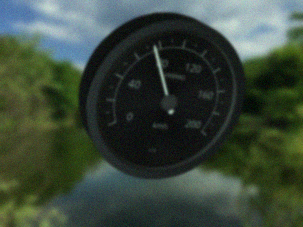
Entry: **75** km/h
